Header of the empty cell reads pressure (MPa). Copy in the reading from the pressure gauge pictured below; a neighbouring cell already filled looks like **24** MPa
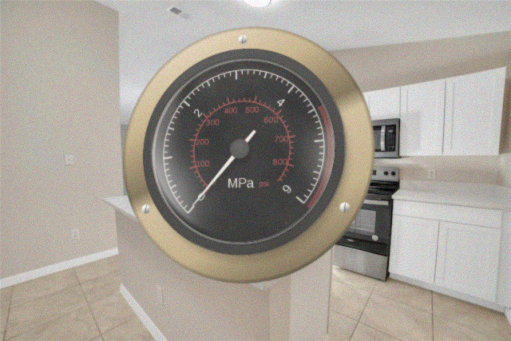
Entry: **0** MPa
